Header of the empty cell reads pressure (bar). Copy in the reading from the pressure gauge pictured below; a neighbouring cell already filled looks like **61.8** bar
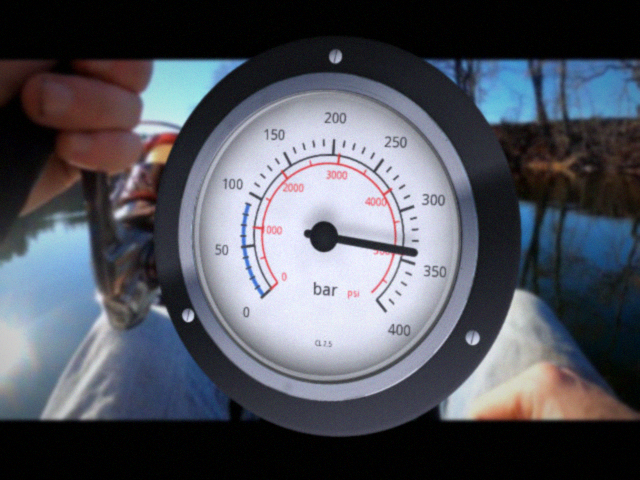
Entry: **340** bar
